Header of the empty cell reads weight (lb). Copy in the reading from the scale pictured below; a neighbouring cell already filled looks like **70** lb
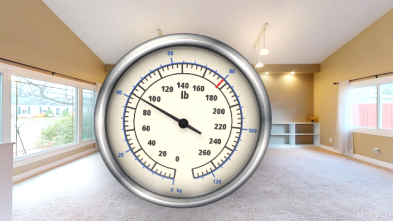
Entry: **92** lb
